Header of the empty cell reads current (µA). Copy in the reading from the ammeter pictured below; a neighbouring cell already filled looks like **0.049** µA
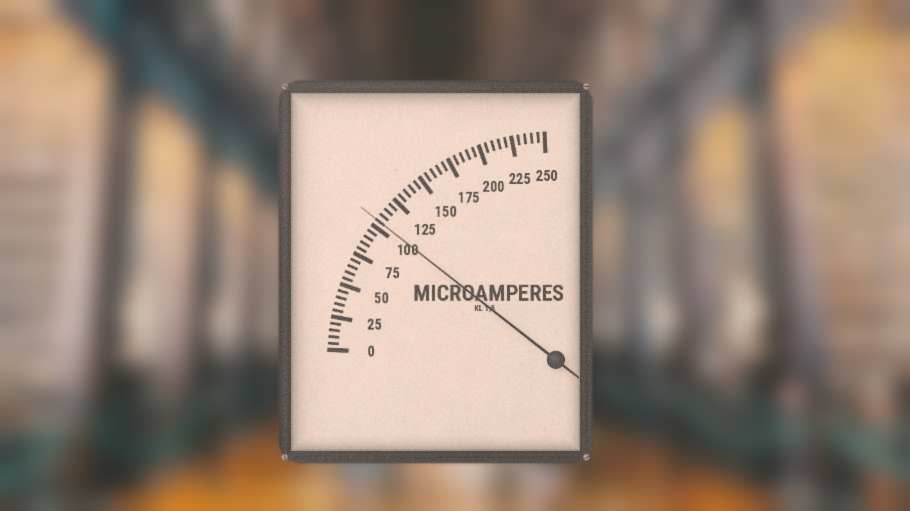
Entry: **105** µA
